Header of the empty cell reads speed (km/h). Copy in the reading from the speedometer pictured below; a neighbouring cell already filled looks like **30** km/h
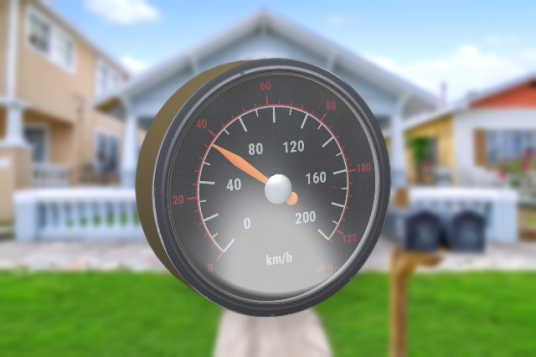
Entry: **60** km/h
